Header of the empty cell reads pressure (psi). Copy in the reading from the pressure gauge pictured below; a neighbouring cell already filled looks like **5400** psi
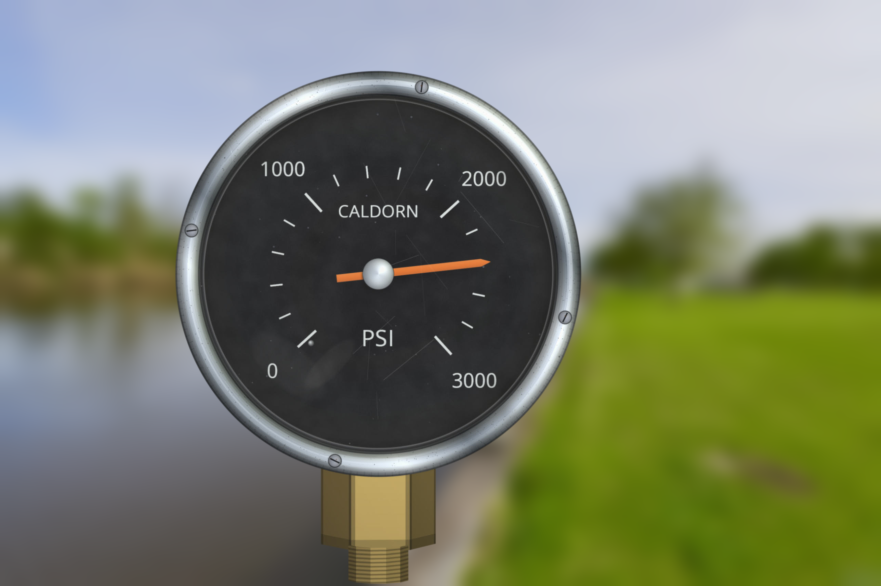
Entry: **2400** psi
